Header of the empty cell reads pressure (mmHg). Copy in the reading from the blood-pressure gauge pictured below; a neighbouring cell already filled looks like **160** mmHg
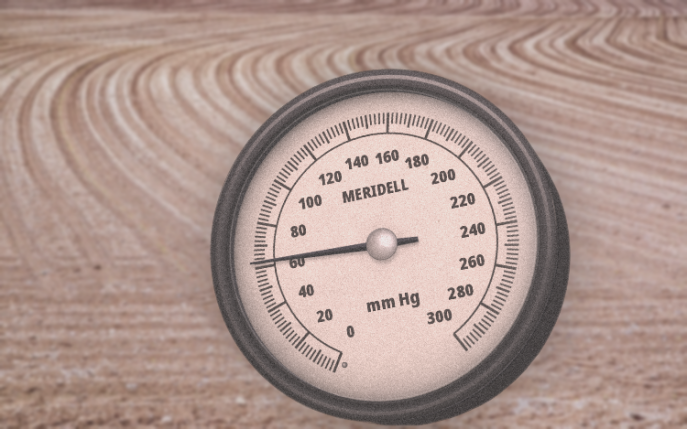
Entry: **62** mmHg
